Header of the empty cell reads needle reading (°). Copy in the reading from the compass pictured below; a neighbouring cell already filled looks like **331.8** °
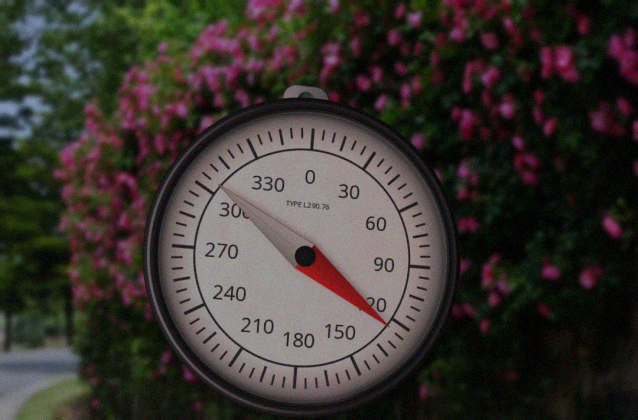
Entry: **125** °
